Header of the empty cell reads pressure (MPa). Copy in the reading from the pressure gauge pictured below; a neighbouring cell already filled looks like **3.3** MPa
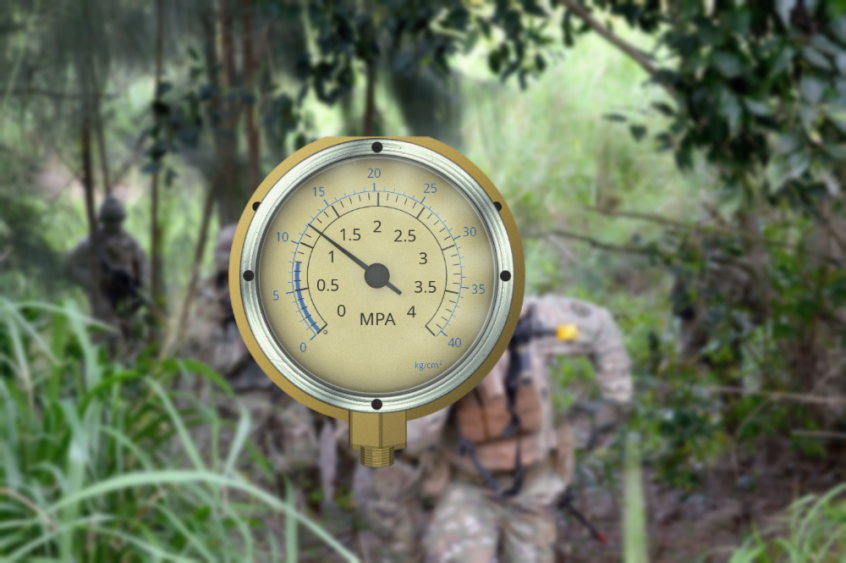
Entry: **1.2** MPa
